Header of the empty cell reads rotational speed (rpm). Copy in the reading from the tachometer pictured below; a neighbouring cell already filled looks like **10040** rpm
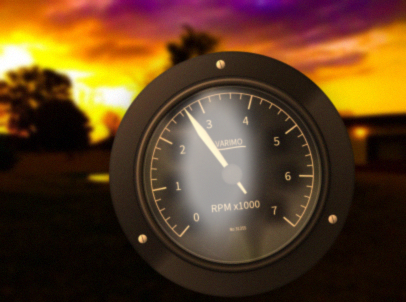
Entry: **2700** rpm
